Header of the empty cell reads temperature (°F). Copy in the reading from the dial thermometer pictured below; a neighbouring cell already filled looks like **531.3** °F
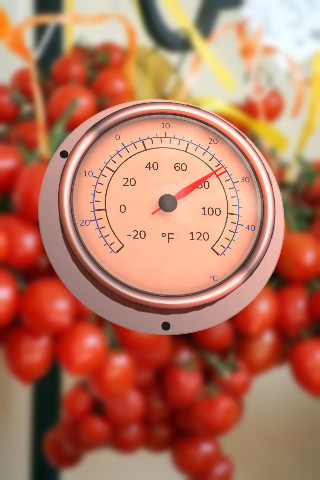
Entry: **78** °F
